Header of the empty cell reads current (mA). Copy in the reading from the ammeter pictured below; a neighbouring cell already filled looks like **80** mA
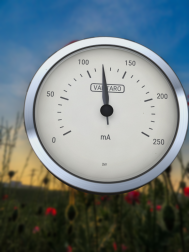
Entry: **120** mA
